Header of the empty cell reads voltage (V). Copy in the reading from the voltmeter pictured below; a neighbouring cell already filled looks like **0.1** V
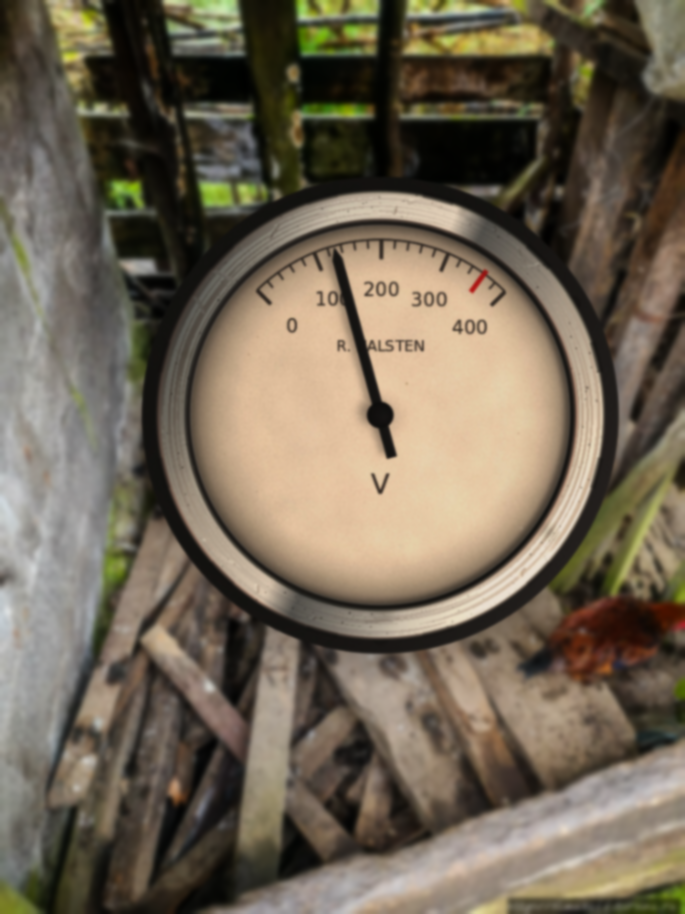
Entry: **130** V
